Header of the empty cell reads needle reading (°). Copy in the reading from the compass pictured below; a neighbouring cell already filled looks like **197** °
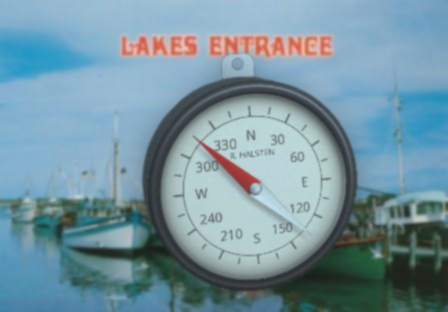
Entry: **315** °
